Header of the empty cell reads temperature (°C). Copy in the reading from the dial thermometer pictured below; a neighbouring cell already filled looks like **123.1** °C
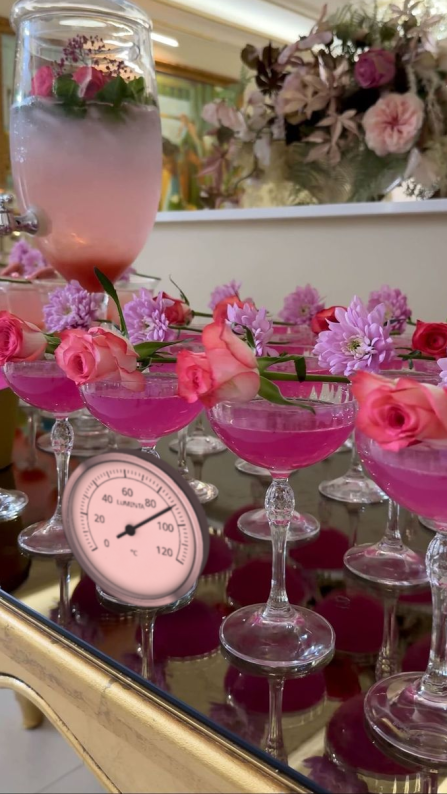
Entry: **90** °C
